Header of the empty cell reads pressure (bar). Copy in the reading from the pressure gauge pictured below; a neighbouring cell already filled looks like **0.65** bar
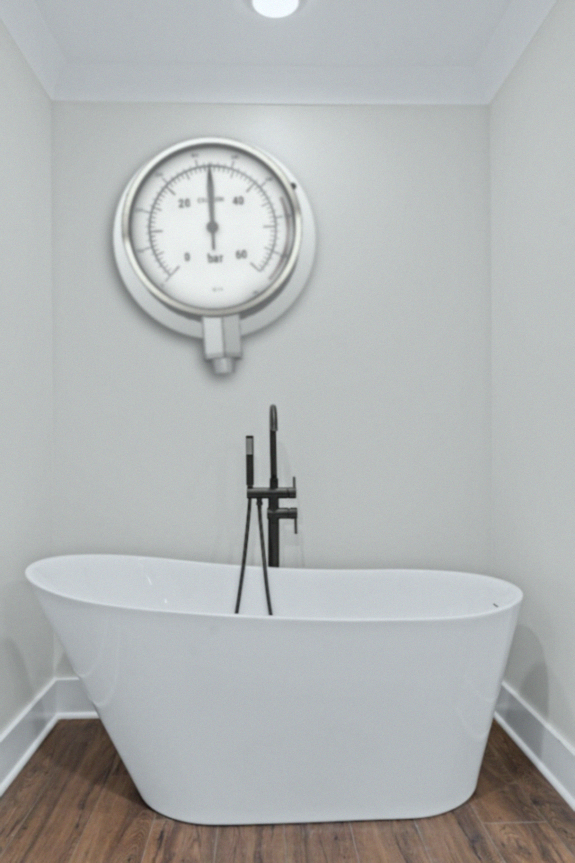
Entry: **30** bar
